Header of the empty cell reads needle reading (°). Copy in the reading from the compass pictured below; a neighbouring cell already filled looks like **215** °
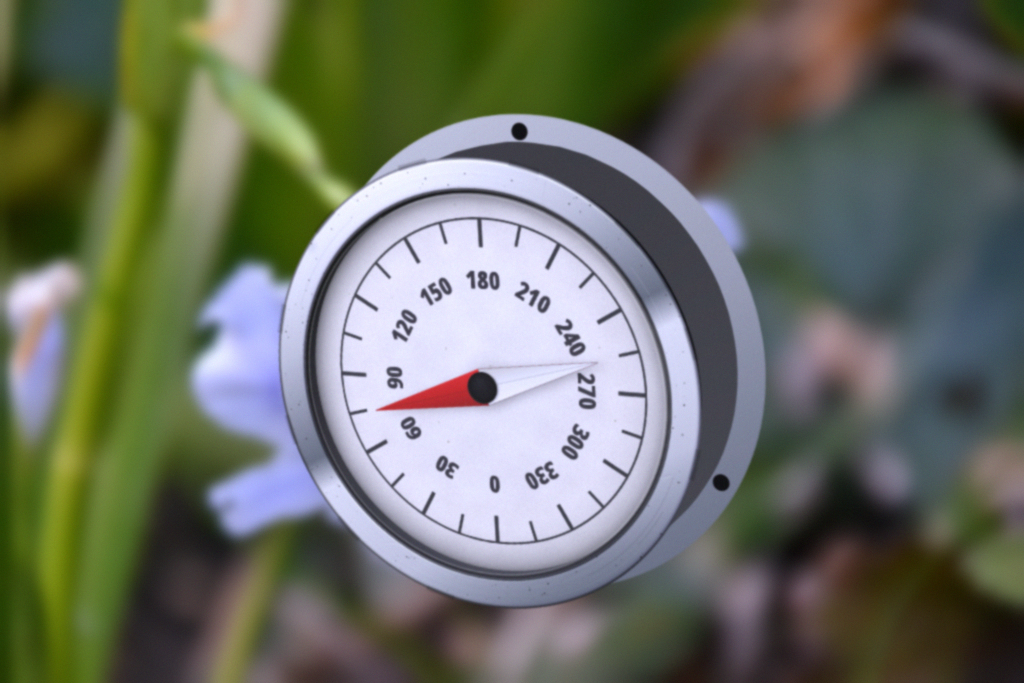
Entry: **75** °
